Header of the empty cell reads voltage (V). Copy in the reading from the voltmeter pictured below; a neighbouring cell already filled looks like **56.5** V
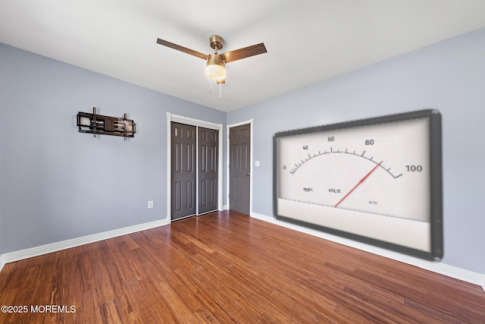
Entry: **90** V
